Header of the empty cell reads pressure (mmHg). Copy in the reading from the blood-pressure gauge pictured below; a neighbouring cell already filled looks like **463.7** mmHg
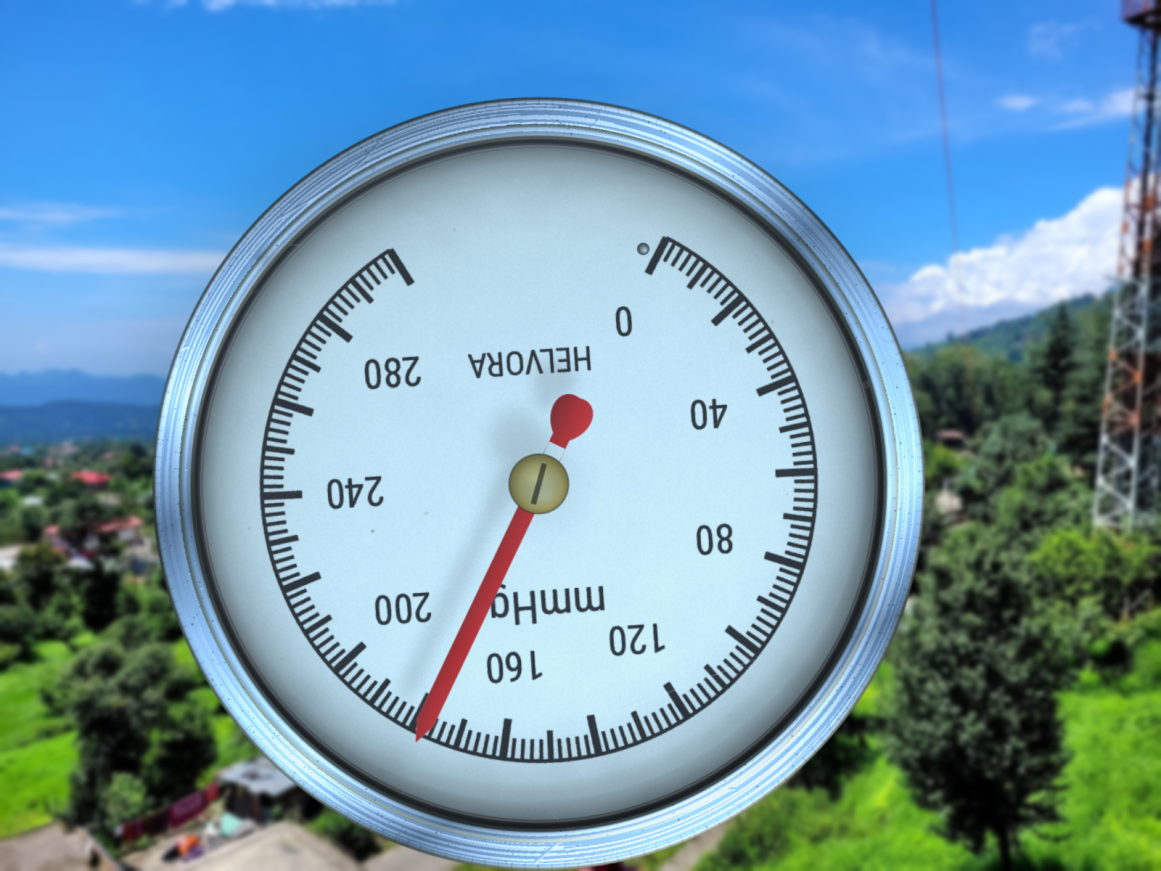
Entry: **178** mmHg
